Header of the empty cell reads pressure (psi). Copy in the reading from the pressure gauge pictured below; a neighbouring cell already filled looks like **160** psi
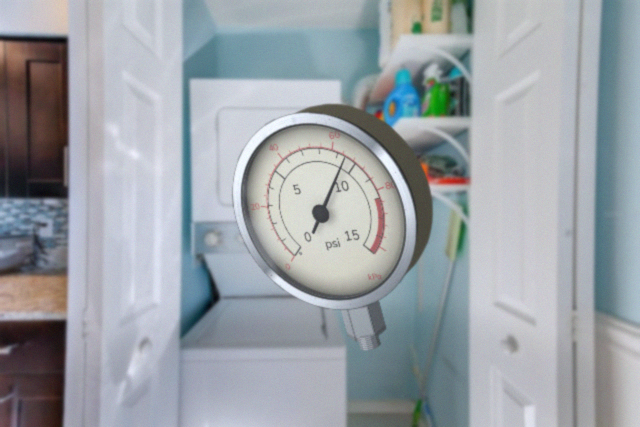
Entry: **9.5** psi
